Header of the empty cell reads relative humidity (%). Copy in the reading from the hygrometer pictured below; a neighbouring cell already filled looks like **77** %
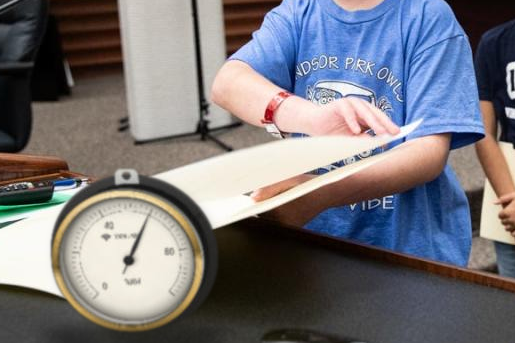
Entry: **60** %
